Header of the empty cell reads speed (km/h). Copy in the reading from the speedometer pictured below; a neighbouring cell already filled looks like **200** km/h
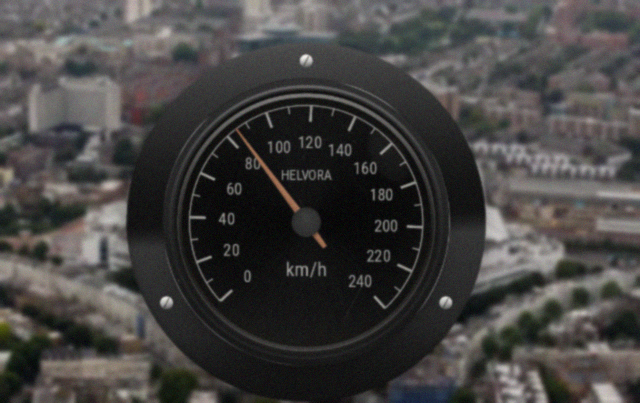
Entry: **85** km/h
